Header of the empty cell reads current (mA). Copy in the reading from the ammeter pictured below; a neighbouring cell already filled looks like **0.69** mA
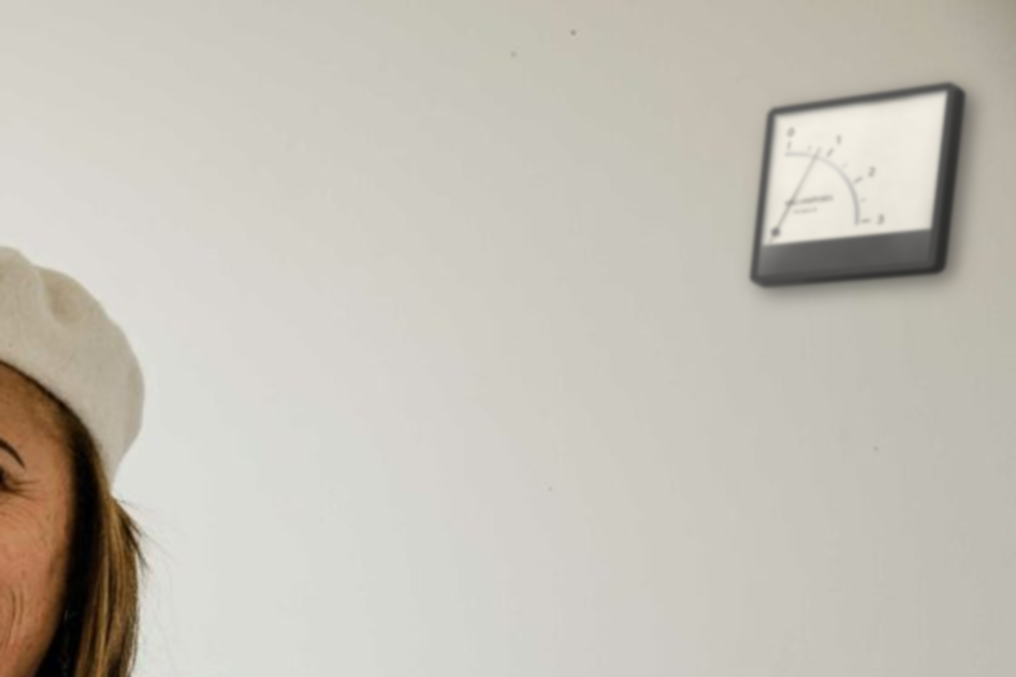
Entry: **0.75** mA
